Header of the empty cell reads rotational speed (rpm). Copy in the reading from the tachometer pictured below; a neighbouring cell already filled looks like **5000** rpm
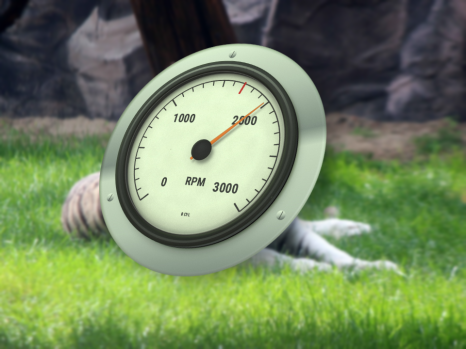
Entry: **2000** rpm
